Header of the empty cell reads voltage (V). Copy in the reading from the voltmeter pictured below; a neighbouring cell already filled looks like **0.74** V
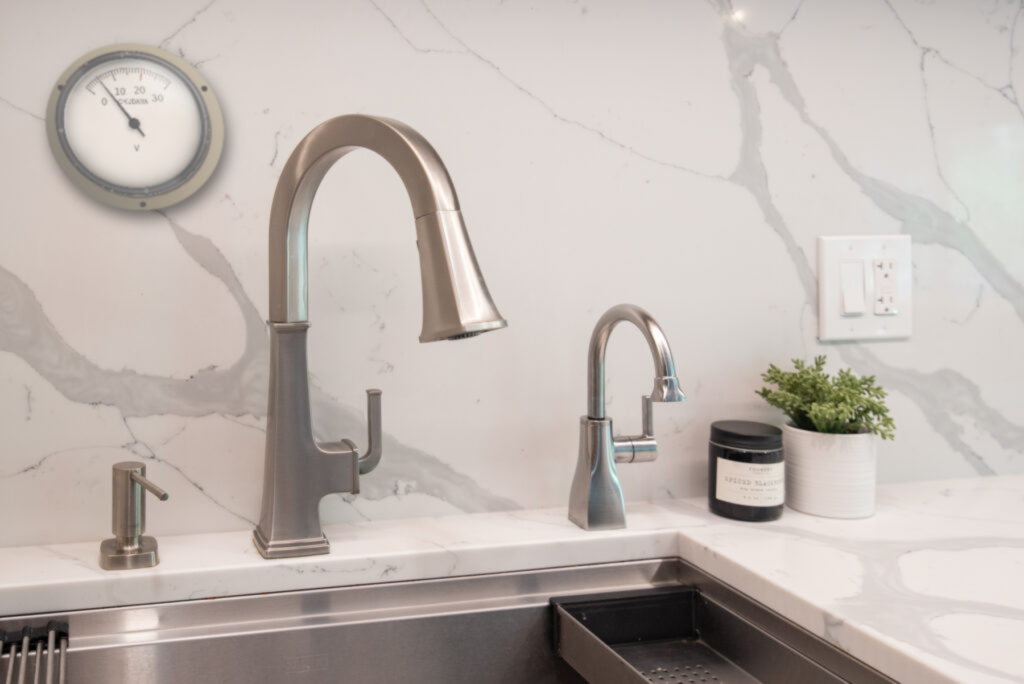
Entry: **5** V
